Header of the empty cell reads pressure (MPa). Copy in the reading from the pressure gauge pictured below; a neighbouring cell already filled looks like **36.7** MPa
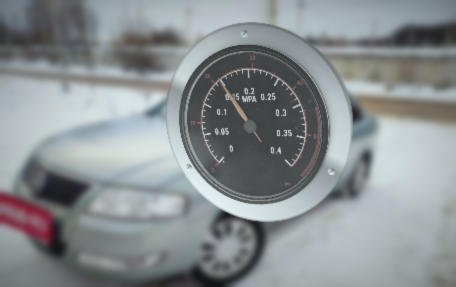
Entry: **0.15** MPa
